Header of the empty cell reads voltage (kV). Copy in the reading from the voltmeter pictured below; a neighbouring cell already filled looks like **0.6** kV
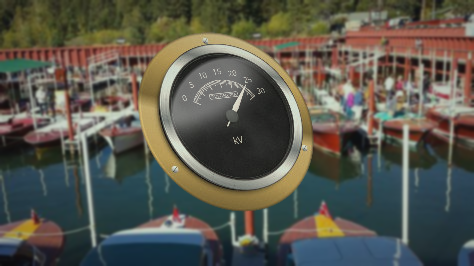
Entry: **25** kV
